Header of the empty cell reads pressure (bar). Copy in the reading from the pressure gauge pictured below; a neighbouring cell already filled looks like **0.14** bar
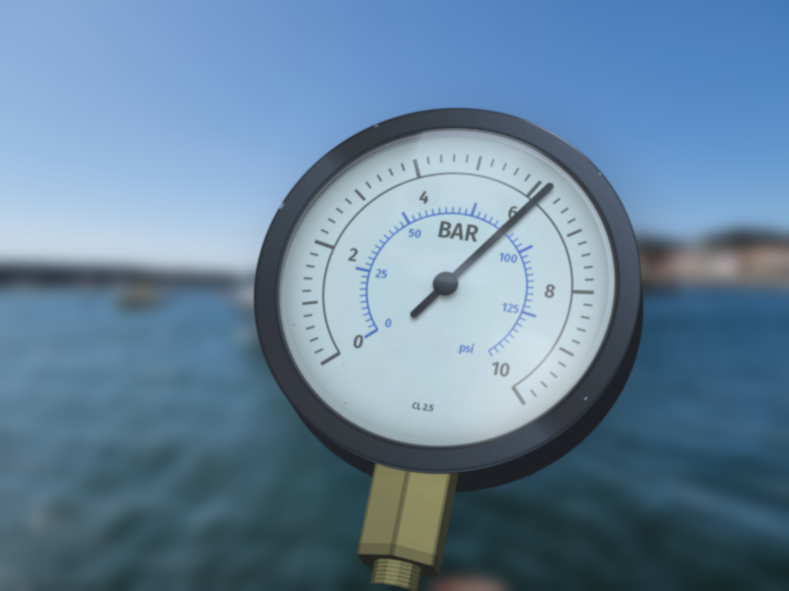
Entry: **6.2** bar
